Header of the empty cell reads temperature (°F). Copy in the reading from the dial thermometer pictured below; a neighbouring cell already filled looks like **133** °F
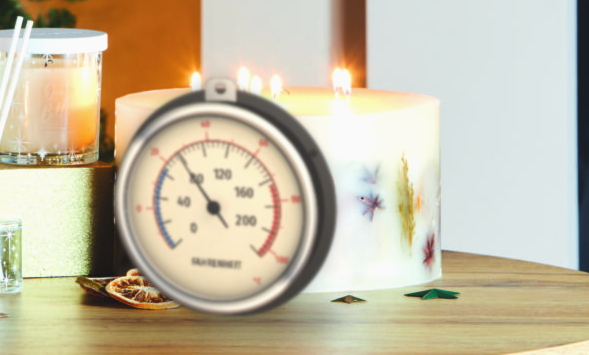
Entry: **80** °F
